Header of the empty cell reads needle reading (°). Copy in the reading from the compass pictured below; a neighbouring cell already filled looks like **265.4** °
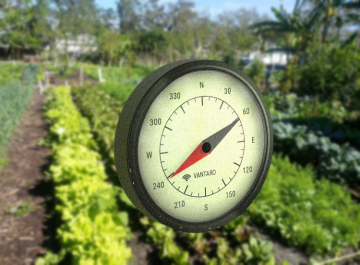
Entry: **240** °
